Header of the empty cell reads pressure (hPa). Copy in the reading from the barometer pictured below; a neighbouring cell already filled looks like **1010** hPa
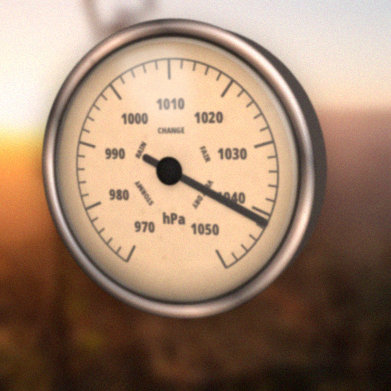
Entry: **1041** hPa
